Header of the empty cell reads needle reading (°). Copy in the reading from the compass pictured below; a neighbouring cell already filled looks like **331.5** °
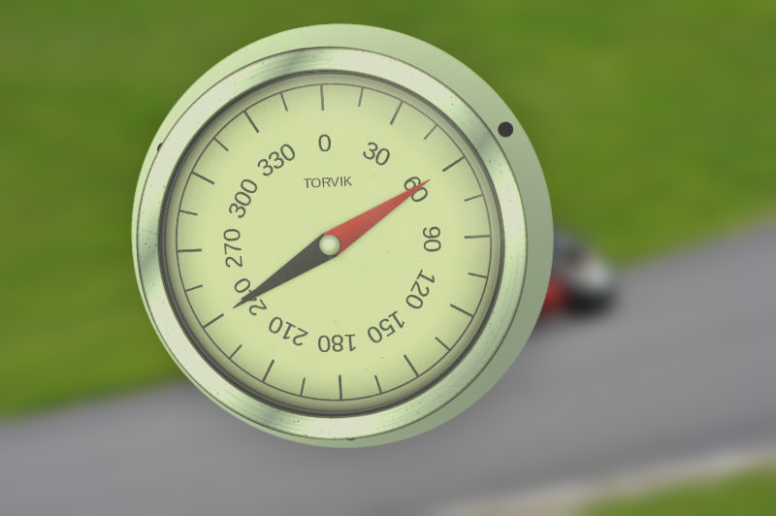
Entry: **60** °
